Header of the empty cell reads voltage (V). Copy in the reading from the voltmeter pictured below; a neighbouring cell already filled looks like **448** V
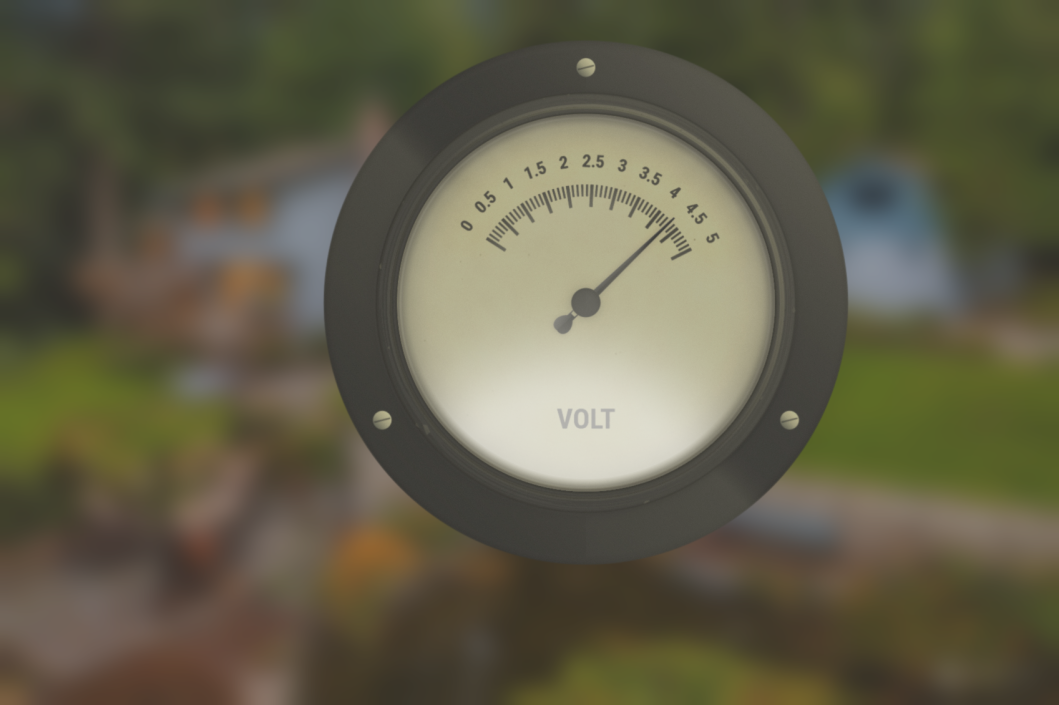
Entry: **4.3** V
